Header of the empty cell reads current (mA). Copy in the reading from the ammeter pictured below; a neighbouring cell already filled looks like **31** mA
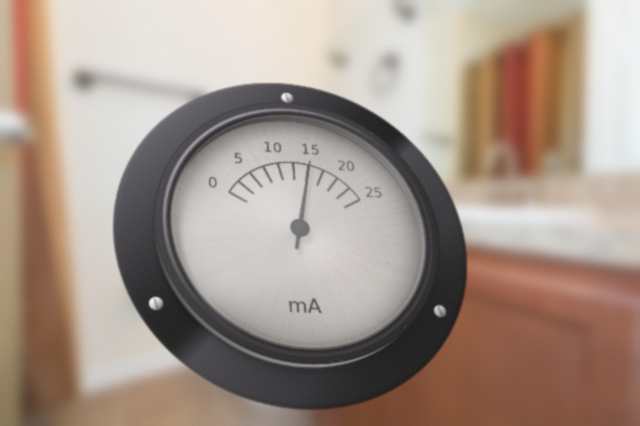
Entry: **15** mA
